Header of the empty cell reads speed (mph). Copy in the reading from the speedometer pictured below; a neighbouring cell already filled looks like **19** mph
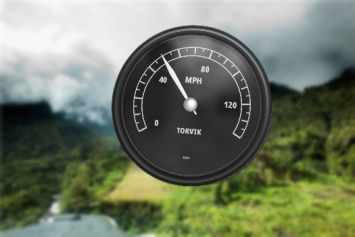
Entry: **50** mph
